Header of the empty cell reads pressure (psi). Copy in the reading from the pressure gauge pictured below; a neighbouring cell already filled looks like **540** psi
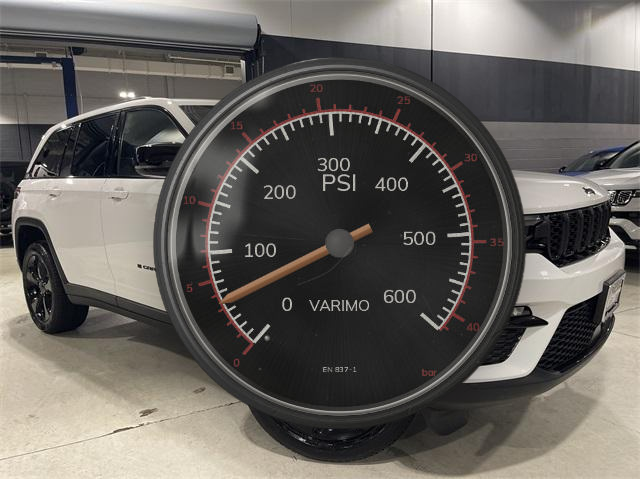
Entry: **50** psi
